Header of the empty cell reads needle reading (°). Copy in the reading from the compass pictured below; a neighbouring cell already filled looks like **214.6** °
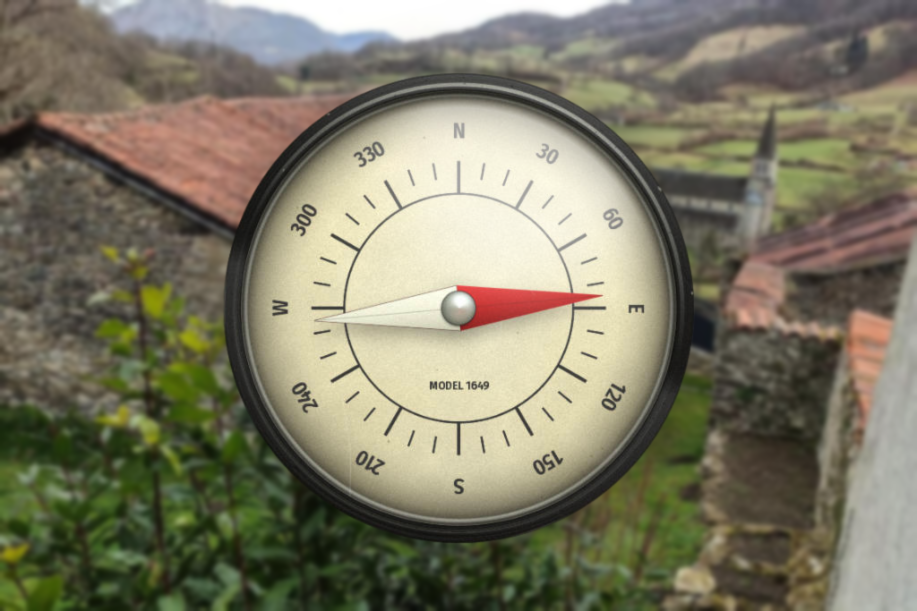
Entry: **85** °
